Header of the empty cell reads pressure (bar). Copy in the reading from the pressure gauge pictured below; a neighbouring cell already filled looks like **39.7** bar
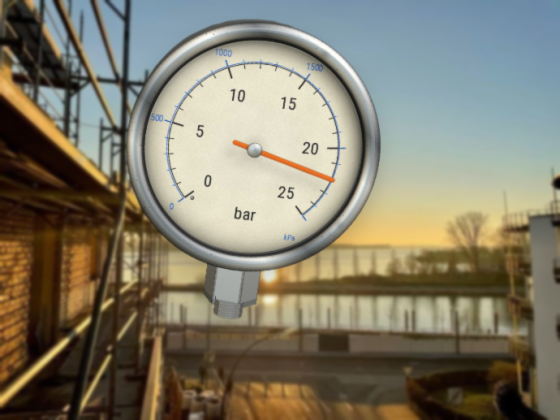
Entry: **22** bar
